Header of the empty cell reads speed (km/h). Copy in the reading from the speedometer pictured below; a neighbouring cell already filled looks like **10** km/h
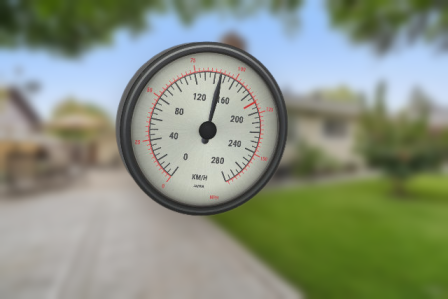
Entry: **145** km/h
